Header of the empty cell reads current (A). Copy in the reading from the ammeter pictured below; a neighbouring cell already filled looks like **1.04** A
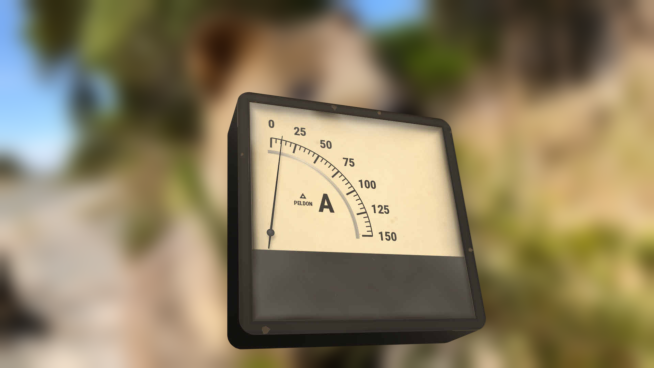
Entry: **10** A
